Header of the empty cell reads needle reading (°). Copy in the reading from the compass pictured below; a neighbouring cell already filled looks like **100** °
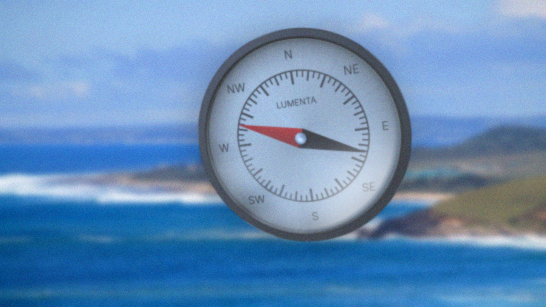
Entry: **290** °
